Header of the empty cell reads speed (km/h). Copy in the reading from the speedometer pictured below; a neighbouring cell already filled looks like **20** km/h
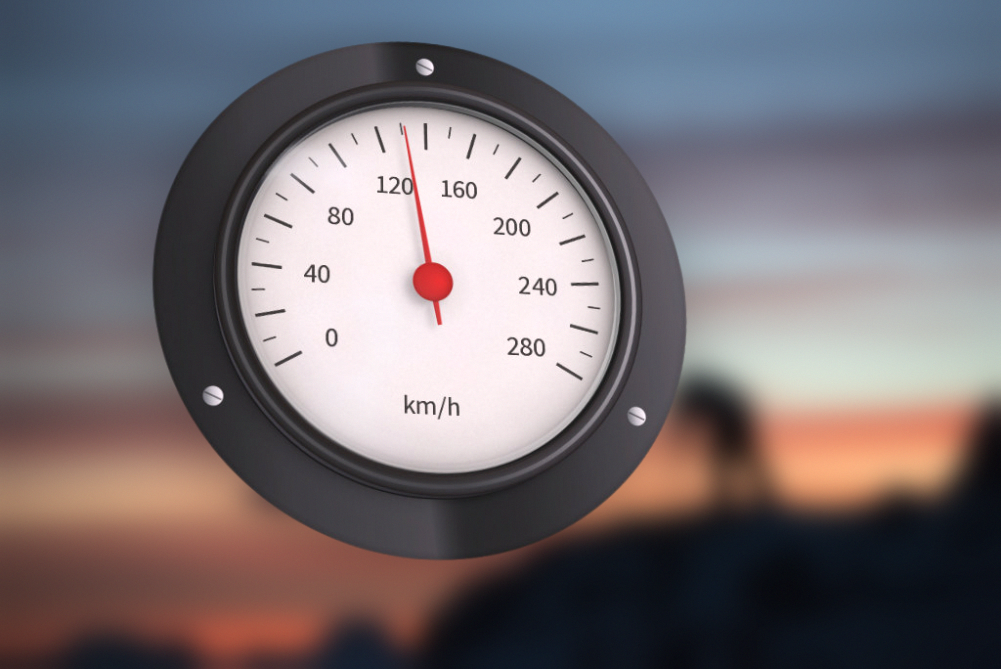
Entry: **130** km/h
